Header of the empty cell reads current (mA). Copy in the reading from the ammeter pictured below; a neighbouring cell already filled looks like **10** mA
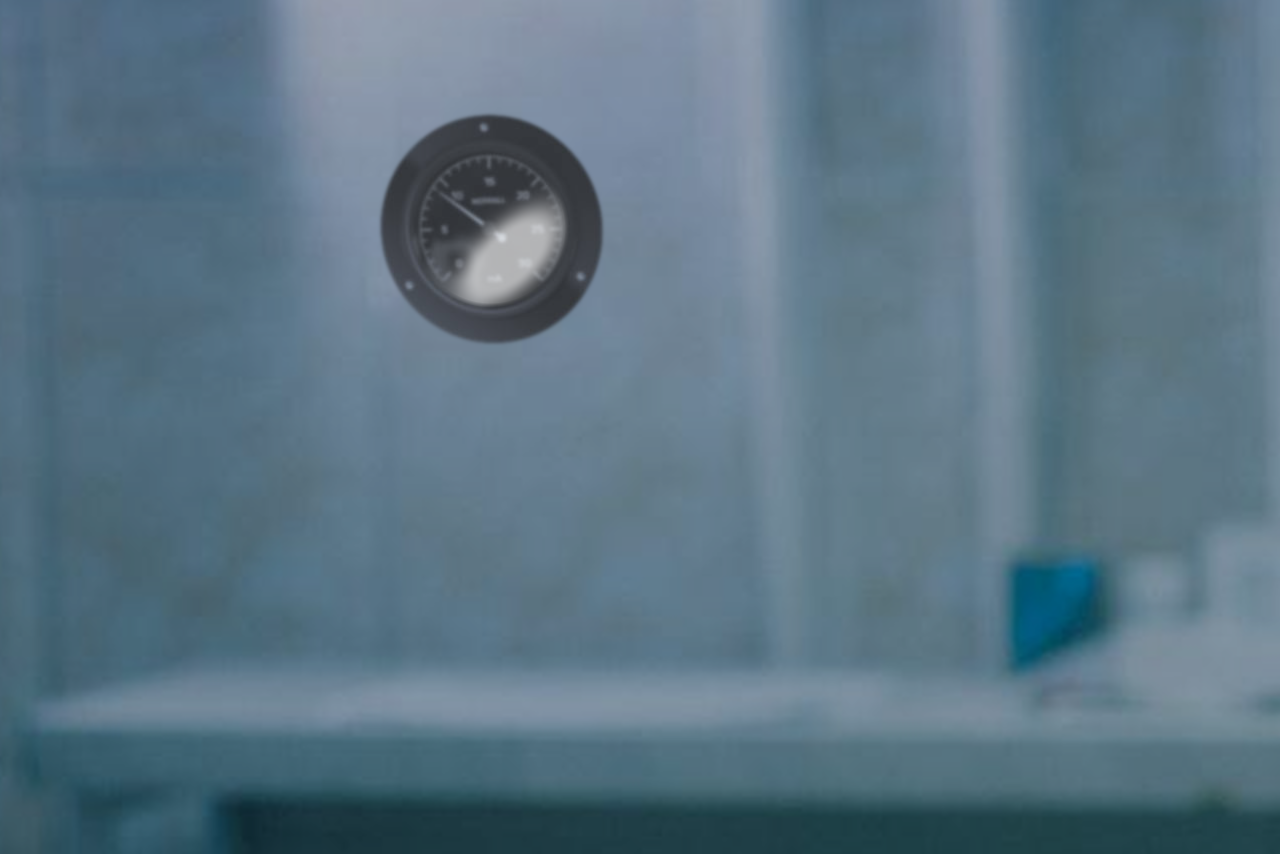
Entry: **9** mA
